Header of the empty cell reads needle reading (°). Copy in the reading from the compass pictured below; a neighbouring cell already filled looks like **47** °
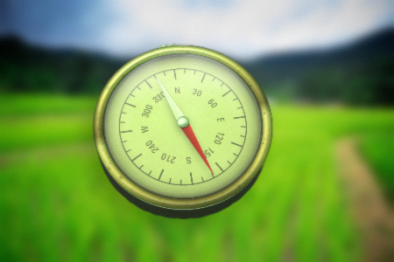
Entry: **160** °
